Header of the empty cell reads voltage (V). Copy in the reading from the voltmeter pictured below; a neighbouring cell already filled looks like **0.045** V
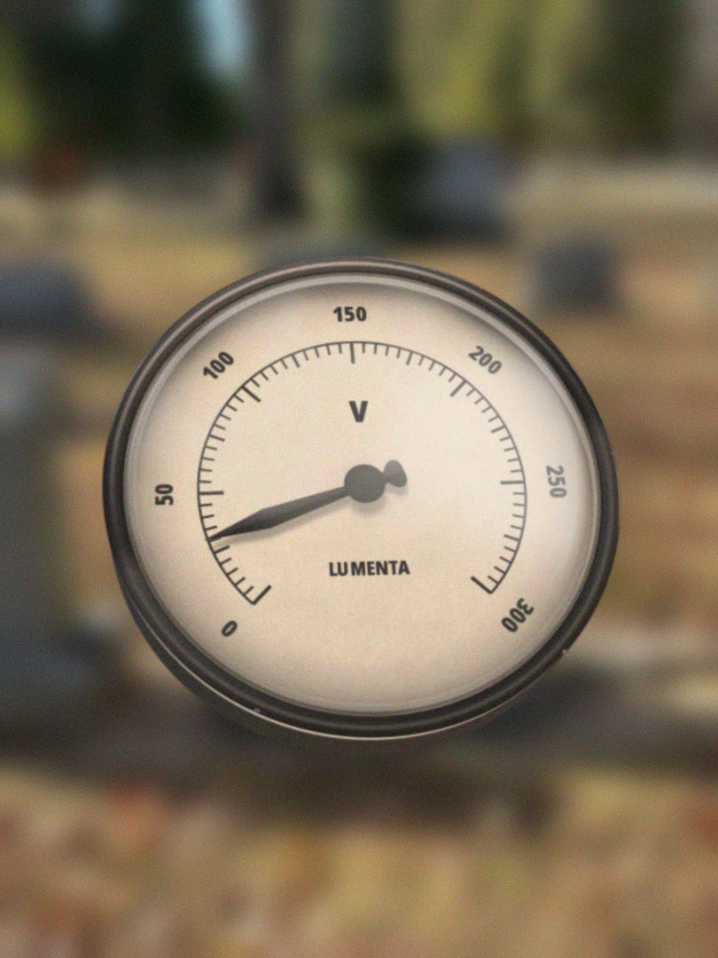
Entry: **30** V
